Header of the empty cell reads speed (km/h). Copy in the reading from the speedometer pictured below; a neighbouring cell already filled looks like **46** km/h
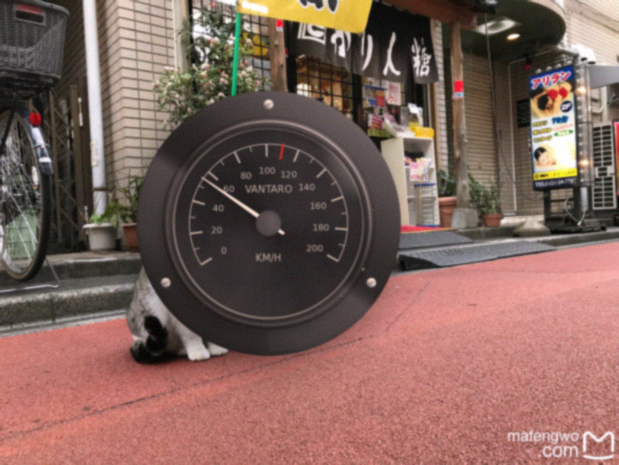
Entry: **55** km/h
